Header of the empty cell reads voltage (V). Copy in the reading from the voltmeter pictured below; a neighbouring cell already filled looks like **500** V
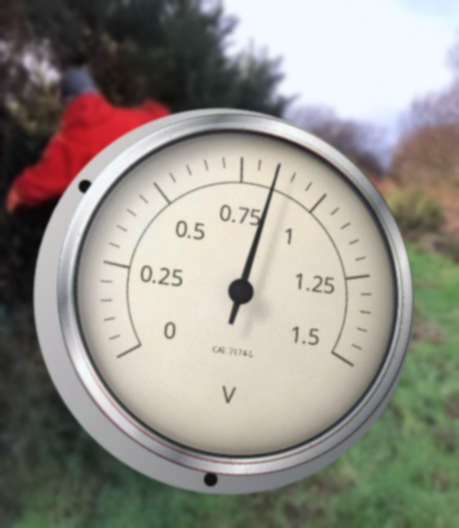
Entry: **0.85** V
